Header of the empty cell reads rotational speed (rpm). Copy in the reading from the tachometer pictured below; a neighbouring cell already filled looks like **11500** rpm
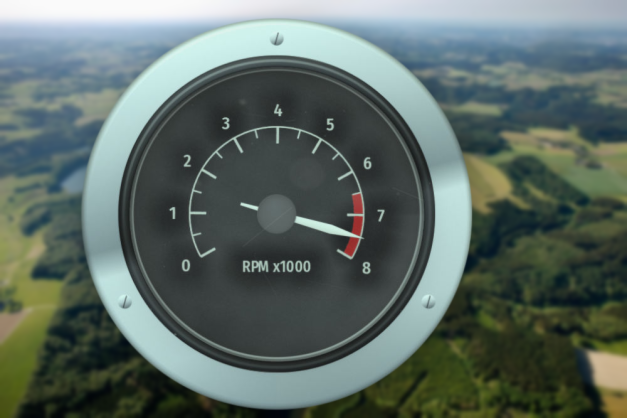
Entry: **7500** rpm
